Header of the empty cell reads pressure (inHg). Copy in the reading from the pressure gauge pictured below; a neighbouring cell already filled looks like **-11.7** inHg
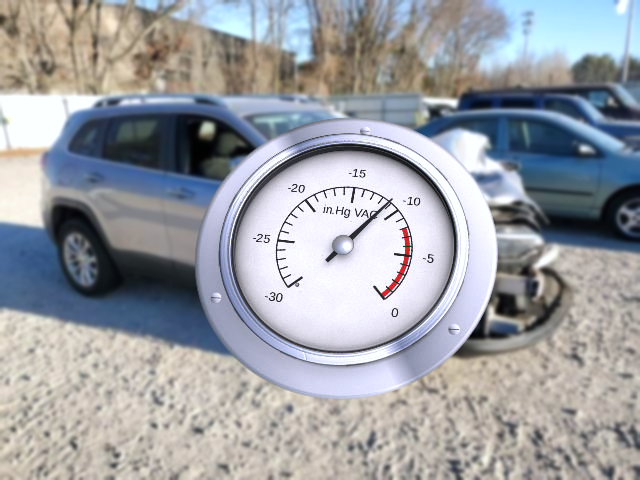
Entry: **-11** inHg
